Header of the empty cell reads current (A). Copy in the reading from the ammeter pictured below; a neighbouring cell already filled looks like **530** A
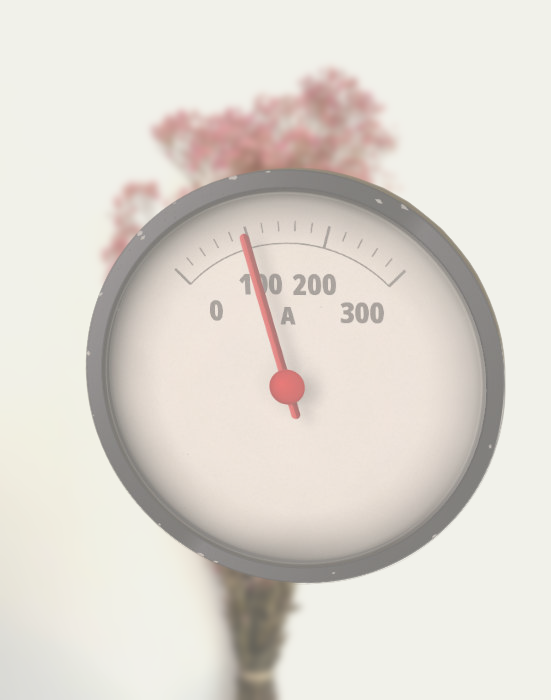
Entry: **100** A
